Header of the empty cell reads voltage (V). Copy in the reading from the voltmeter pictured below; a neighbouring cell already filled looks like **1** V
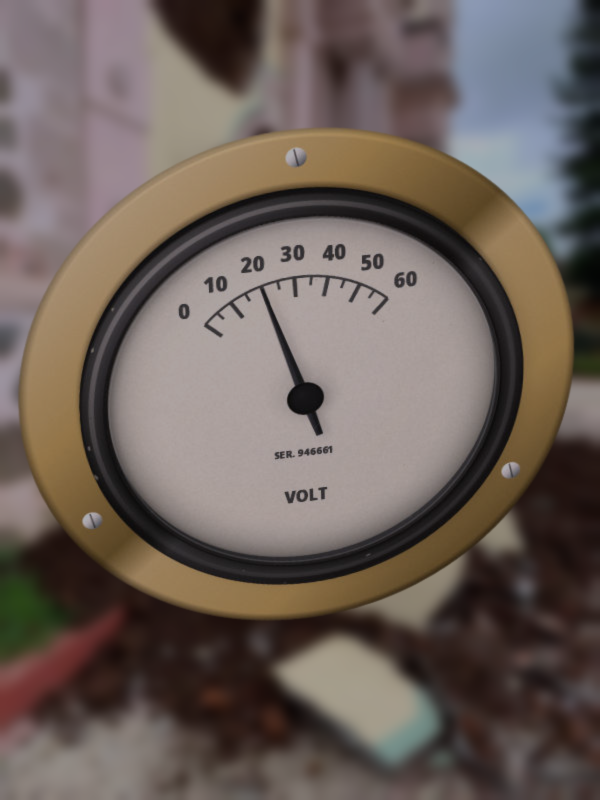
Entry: **20** V
